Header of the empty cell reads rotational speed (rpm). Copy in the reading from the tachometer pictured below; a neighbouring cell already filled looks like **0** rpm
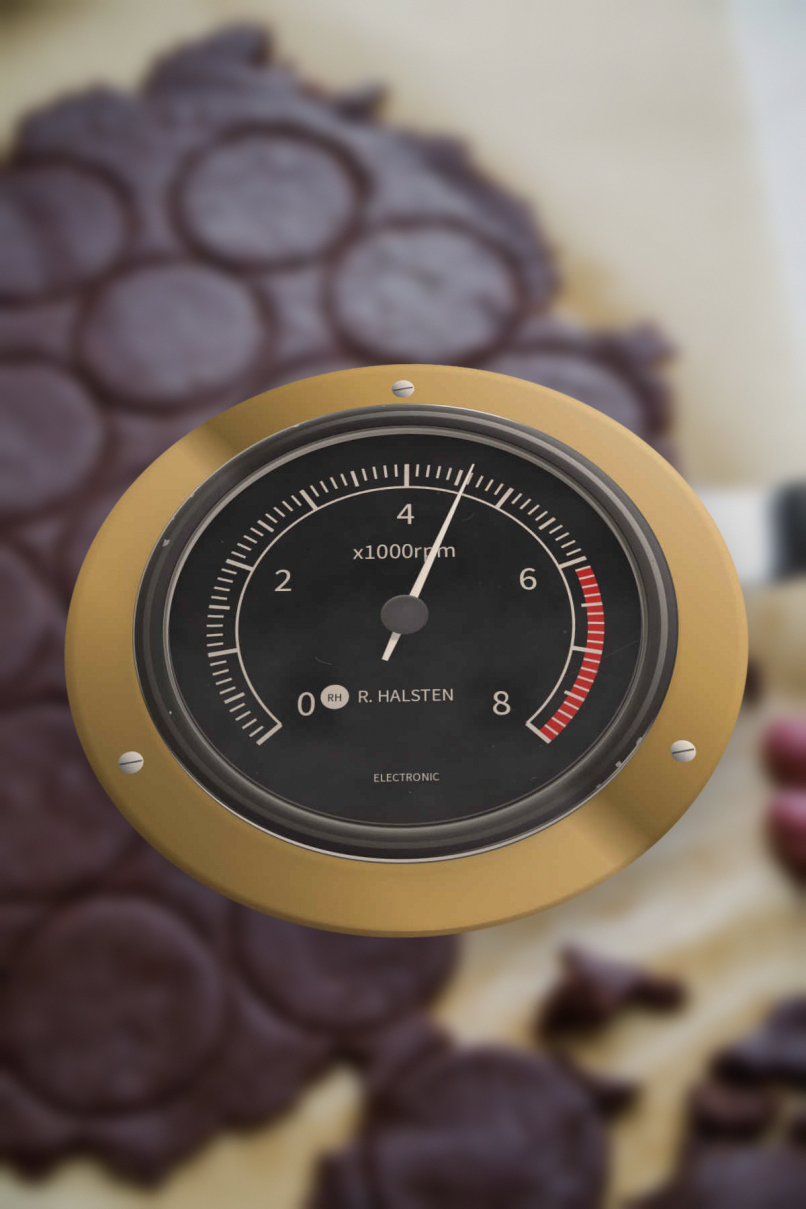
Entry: **4600** rpm
